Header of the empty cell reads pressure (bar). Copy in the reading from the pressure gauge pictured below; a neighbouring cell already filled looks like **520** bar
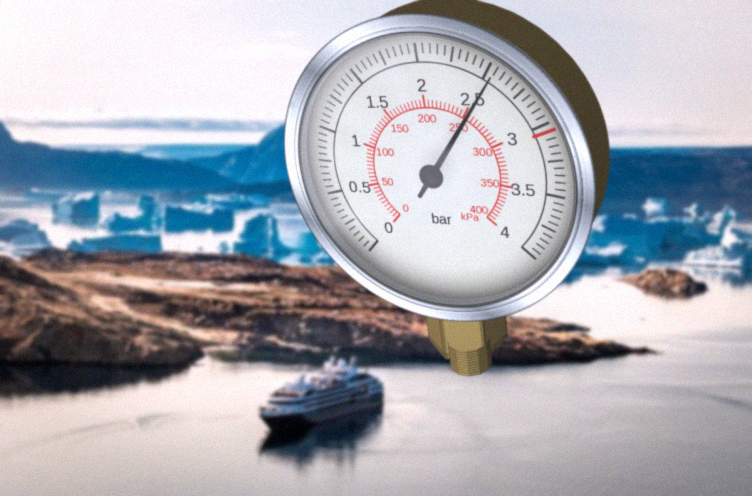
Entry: **2.55** bar
